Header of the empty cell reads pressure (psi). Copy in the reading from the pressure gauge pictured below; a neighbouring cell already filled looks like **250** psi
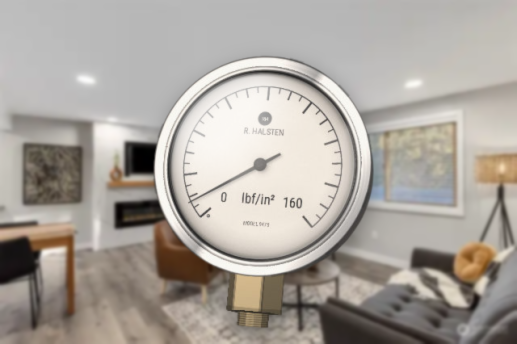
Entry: **7.5** psi
